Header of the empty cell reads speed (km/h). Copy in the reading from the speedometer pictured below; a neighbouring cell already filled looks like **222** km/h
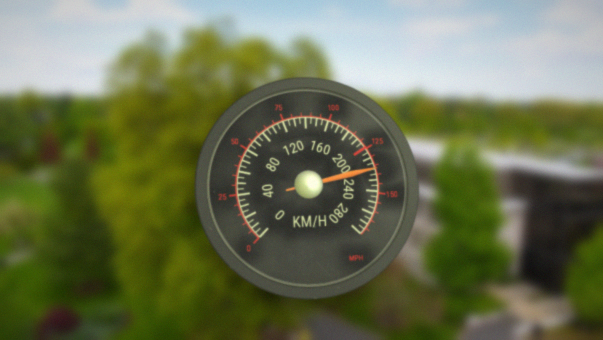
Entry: **220** km/h
